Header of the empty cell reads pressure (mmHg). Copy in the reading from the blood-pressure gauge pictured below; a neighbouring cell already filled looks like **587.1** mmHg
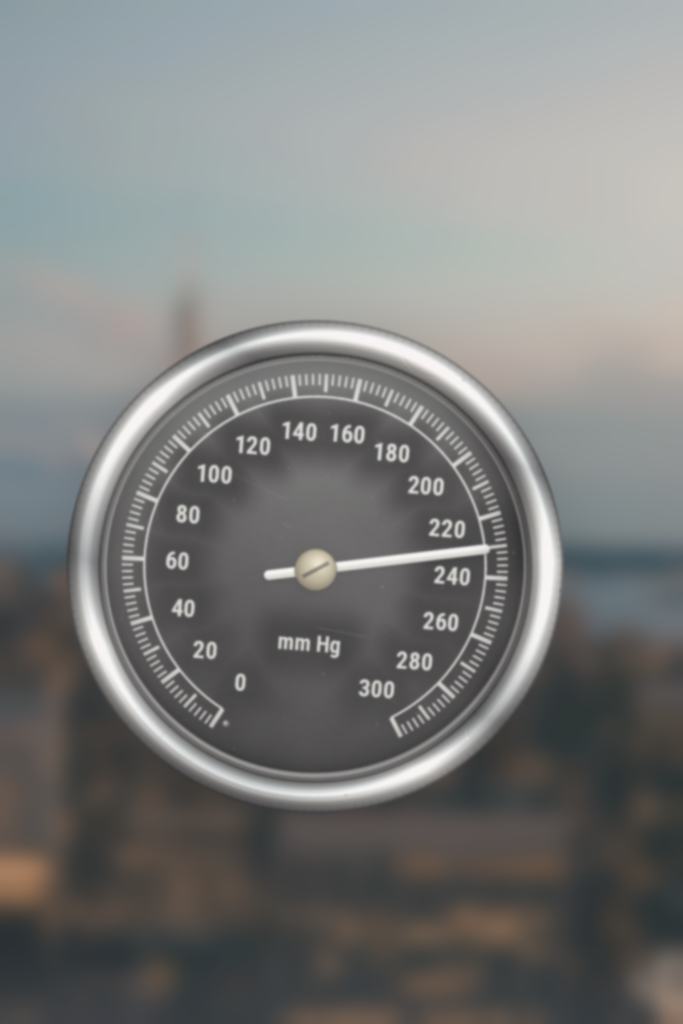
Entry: **230** mmHg
